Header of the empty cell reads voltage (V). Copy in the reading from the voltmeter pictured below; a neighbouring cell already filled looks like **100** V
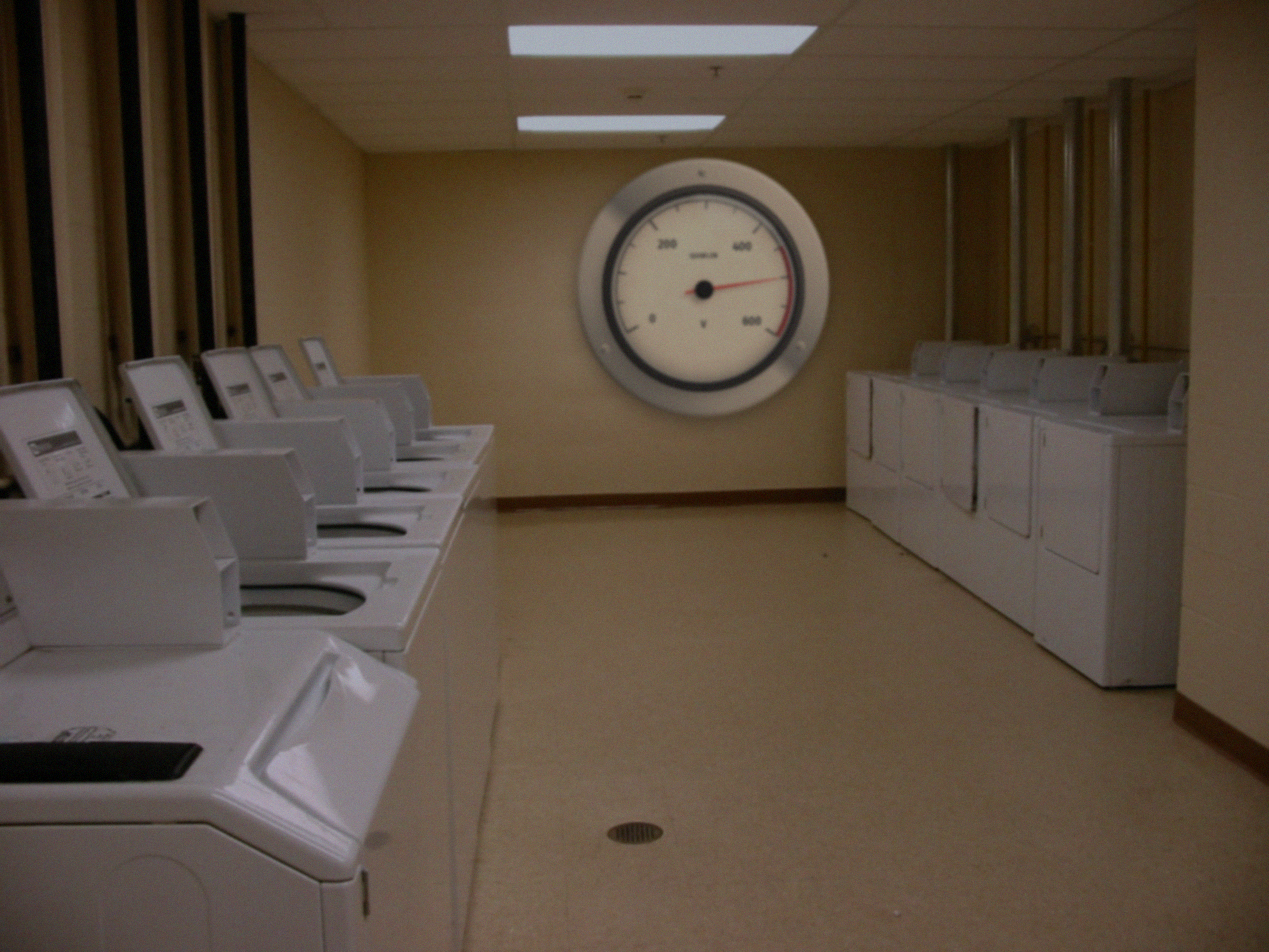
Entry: **500** V
